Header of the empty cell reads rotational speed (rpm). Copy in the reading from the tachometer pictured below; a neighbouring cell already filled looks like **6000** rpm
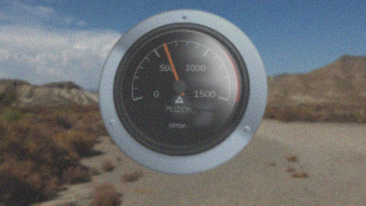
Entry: **600** rpm
